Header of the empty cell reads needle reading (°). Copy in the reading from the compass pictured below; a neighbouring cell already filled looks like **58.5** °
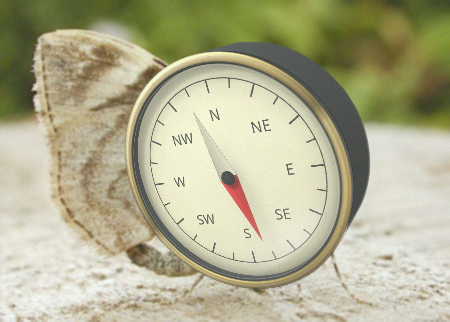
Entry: **165** °
